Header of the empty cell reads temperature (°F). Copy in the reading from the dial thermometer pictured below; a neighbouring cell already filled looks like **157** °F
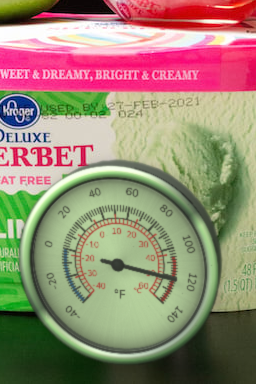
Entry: **120** °F
